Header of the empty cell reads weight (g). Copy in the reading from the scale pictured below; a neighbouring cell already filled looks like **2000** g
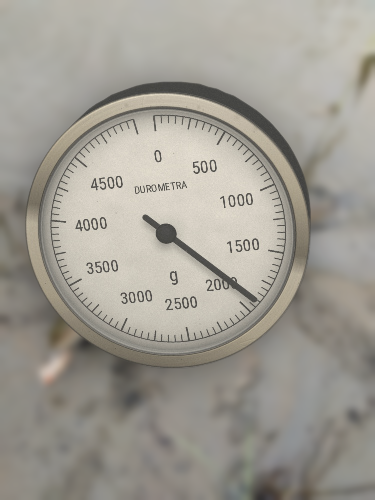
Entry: **1900** g
